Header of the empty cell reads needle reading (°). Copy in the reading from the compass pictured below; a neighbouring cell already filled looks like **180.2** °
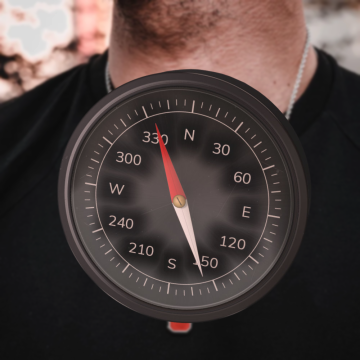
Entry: **335** °
